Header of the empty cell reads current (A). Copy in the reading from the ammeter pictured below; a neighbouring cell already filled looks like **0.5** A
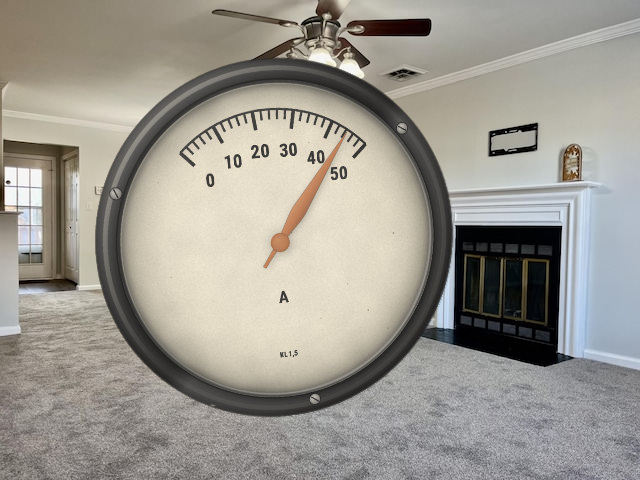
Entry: **44** A
